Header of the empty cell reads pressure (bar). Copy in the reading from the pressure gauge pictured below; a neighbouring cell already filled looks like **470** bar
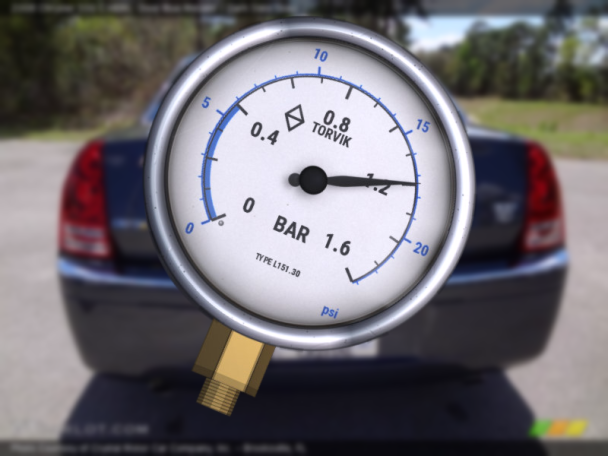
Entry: **1.2** bar
